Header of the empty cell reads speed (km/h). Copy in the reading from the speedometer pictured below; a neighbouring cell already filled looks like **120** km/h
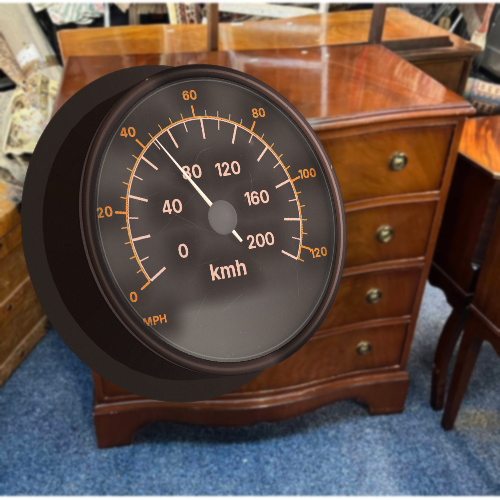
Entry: **70** km/h
